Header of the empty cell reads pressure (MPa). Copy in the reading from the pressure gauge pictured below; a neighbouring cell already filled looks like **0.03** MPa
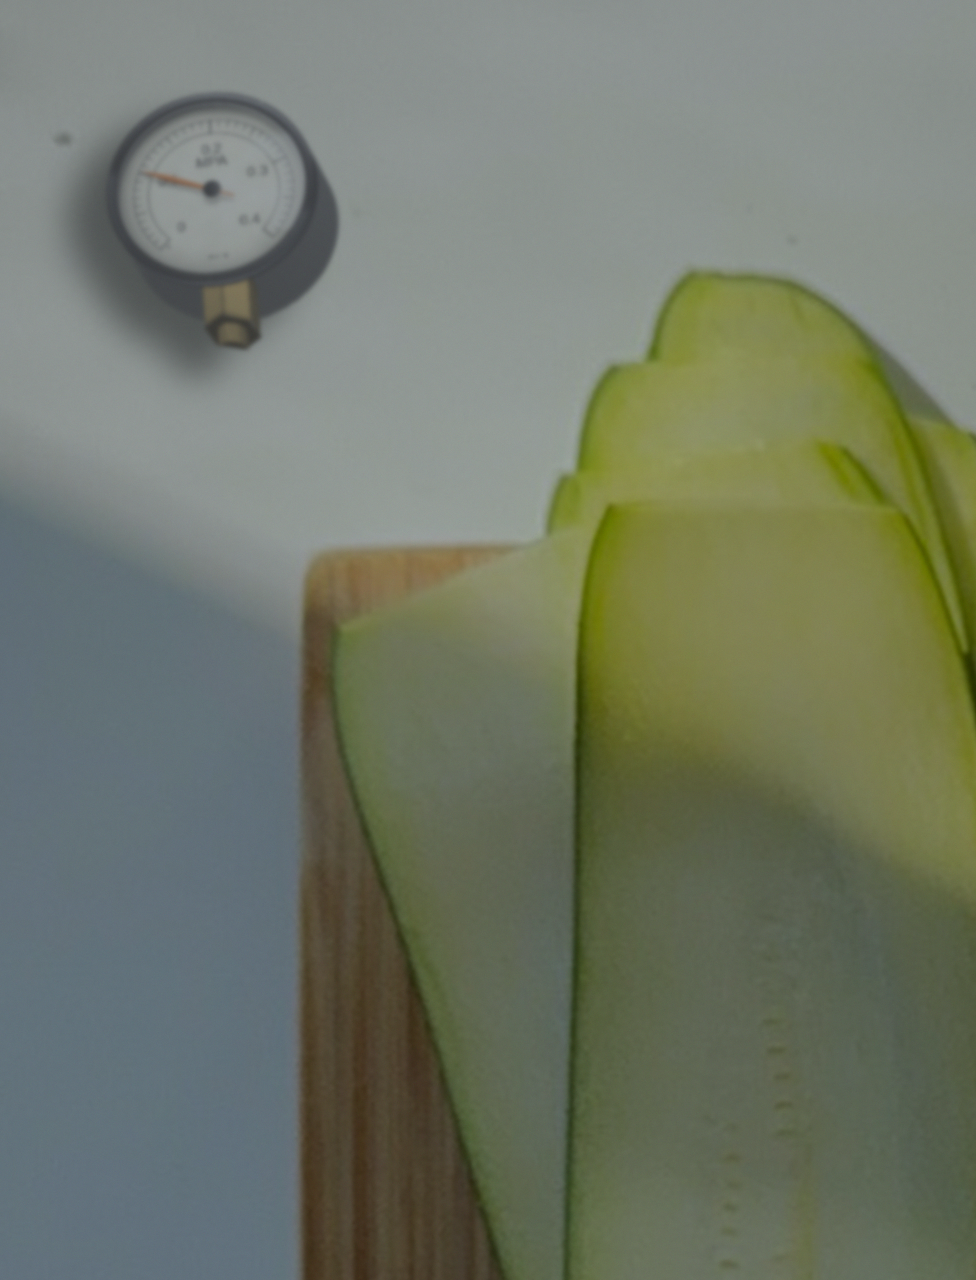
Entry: **0.1** MPa
